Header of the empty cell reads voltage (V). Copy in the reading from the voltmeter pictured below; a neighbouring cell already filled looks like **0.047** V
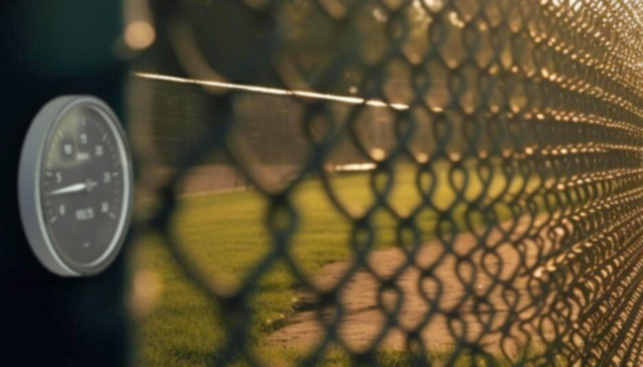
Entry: **3** V
